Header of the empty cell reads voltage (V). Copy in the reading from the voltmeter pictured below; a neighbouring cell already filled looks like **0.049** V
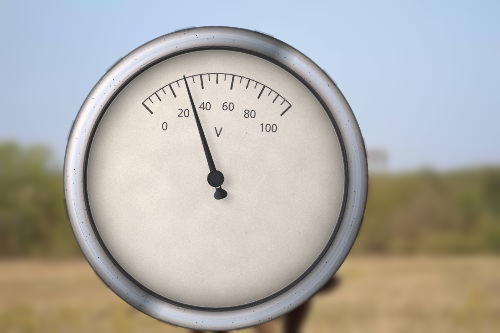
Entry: **30** V
